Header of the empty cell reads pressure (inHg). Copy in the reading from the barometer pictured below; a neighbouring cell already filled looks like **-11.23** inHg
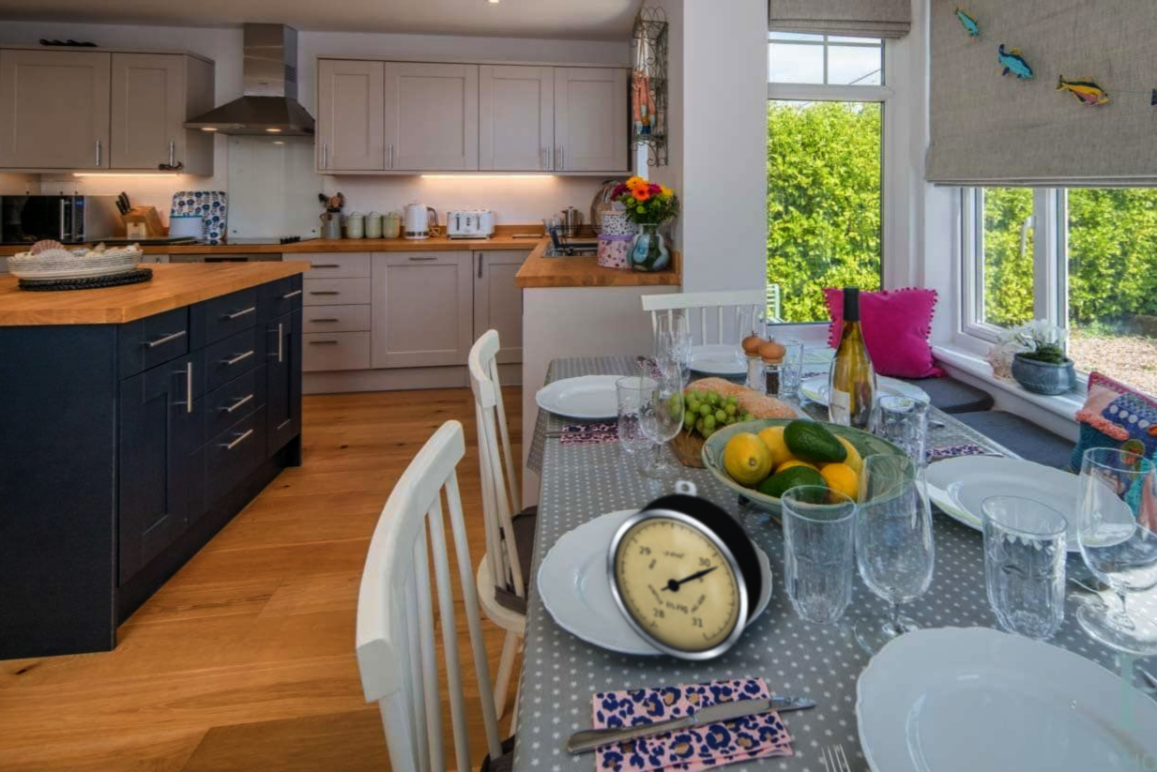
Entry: **30.1** inHg
